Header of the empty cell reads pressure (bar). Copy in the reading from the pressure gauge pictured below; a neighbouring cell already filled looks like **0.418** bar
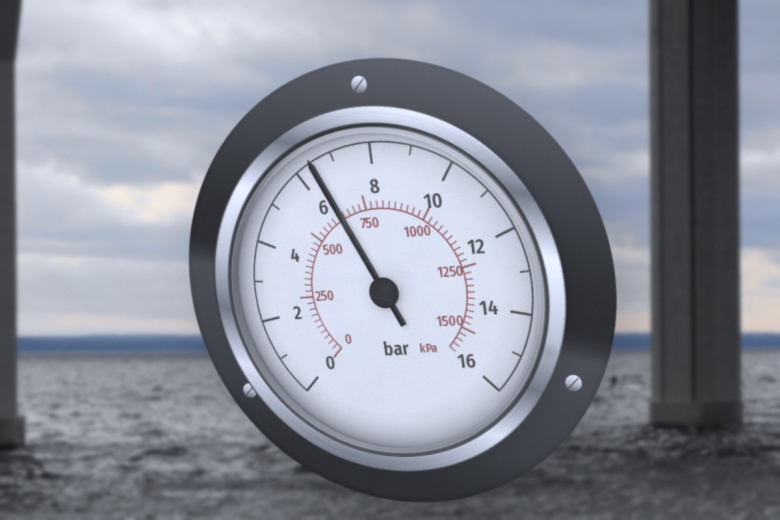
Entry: **6.5** bar
